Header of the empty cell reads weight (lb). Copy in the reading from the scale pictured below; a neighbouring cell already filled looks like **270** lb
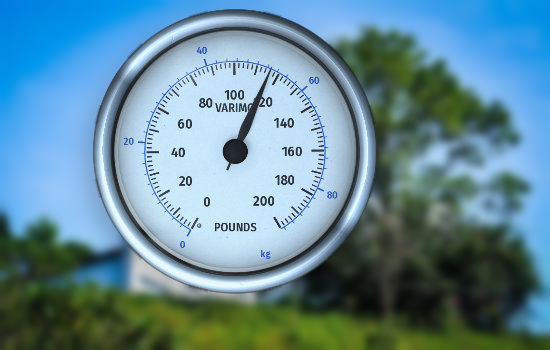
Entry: **116** lb
